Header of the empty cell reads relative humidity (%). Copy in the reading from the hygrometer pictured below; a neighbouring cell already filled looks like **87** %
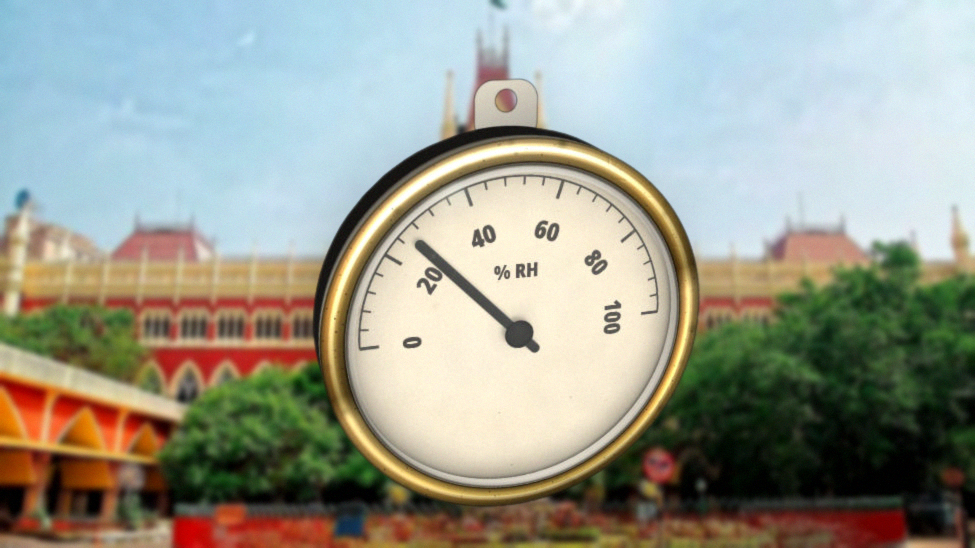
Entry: **26** %
